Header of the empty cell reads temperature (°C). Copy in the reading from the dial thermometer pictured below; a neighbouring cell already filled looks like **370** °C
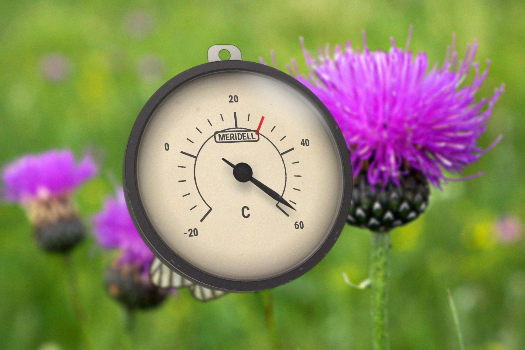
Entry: **58** °C
